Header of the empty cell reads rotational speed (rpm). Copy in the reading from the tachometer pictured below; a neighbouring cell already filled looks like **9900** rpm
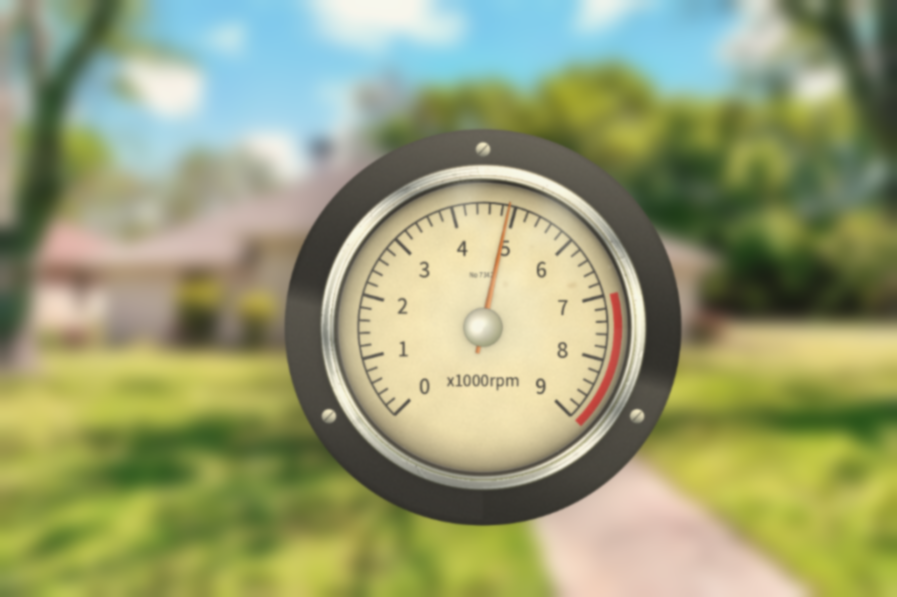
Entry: **4900** rpm
